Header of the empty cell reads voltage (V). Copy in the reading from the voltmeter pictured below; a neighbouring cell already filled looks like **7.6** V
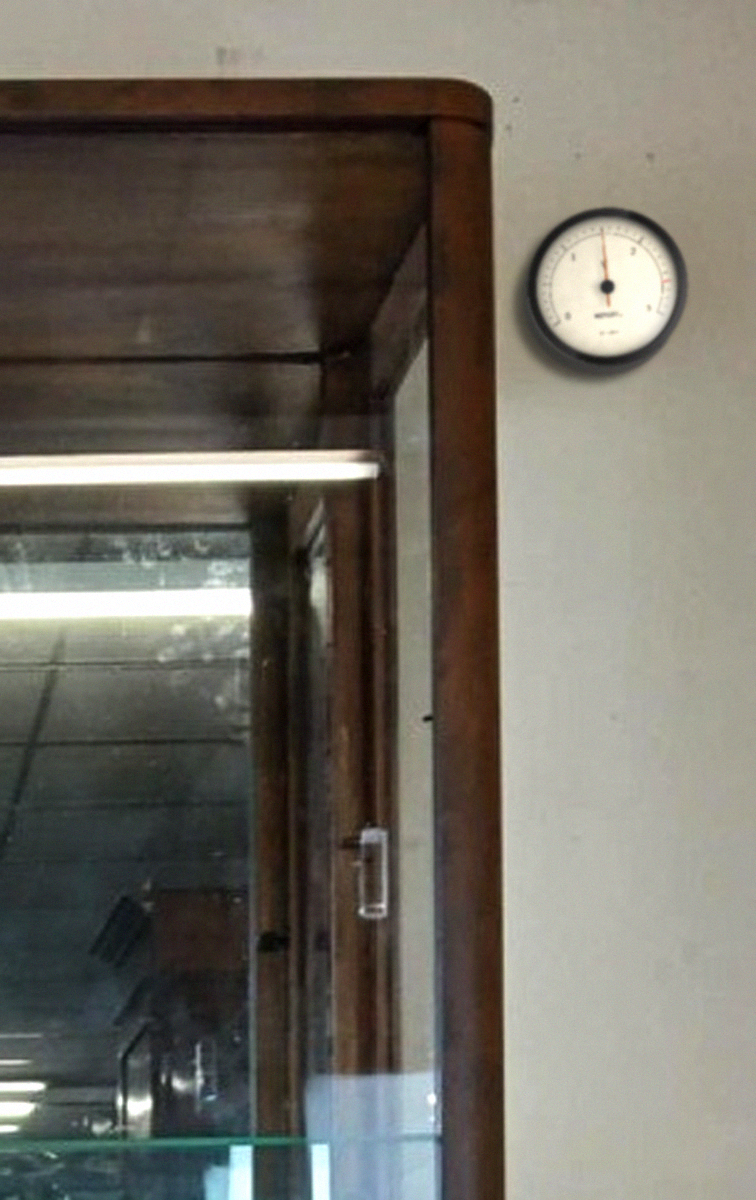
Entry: **1.5** V
